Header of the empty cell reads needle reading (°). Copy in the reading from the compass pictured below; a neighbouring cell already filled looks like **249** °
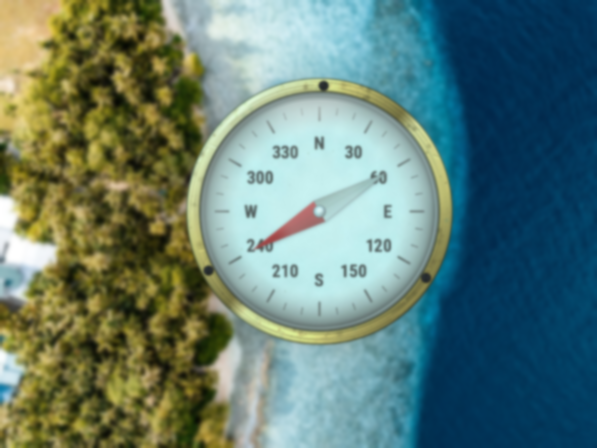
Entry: **240** °
